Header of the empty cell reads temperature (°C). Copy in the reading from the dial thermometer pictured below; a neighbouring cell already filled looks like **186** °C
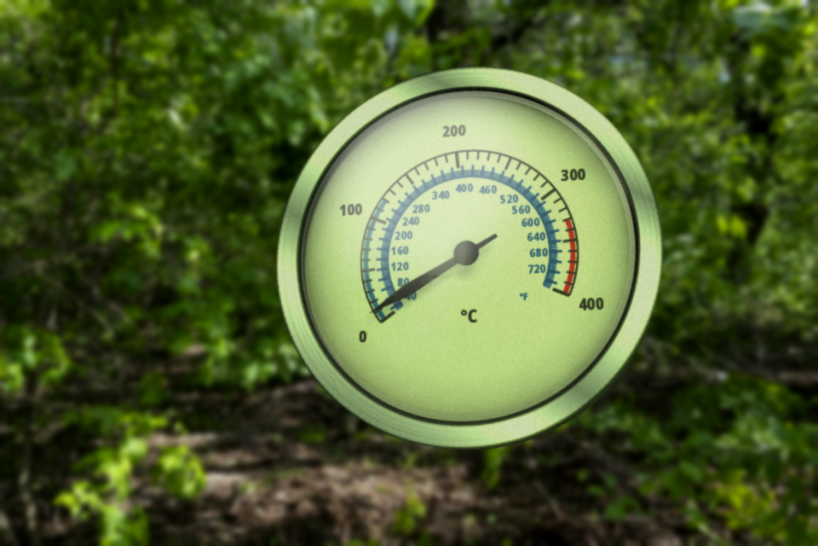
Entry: **10** °C
